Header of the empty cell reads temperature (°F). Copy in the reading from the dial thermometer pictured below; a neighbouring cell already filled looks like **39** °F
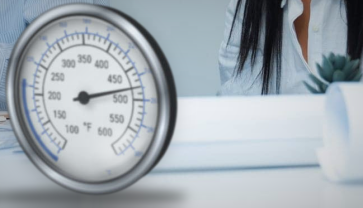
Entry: **480** °F
